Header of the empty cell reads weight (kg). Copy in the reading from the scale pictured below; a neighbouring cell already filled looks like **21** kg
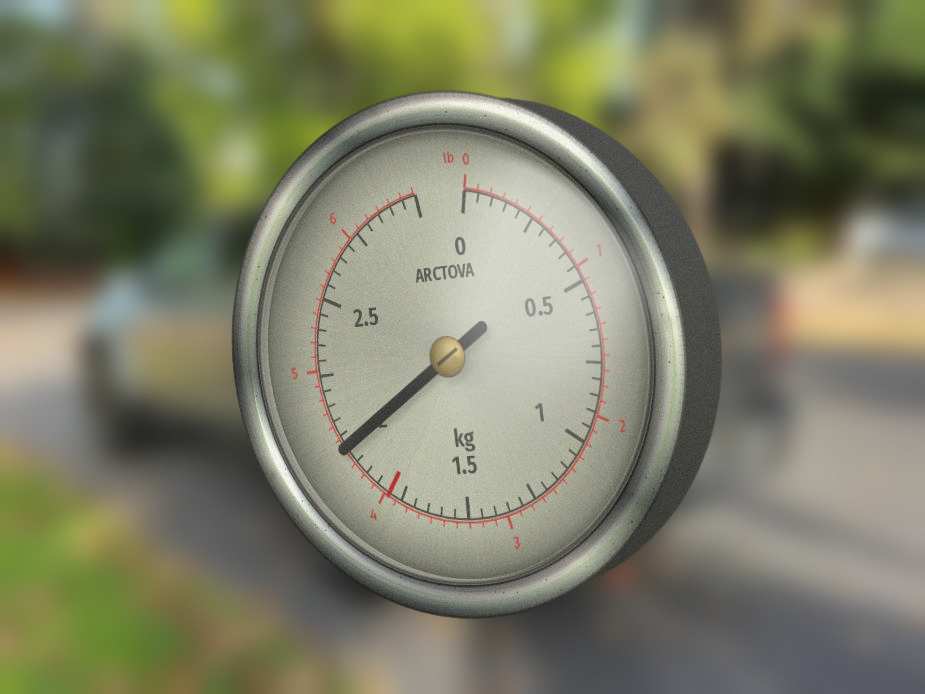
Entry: **2** kg
